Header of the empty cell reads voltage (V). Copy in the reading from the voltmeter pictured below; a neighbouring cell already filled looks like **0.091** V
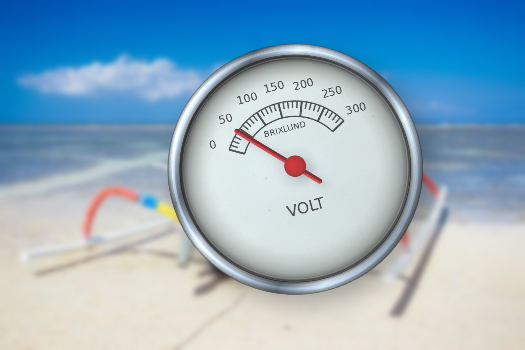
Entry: **40** V
